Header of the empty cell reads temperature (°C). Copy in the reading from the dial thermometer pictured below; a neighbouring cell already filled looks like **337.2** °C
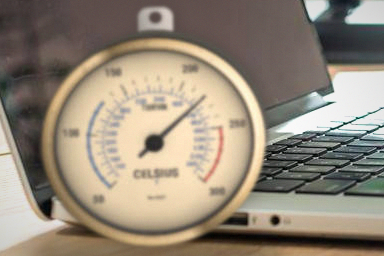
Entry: **220** °C
